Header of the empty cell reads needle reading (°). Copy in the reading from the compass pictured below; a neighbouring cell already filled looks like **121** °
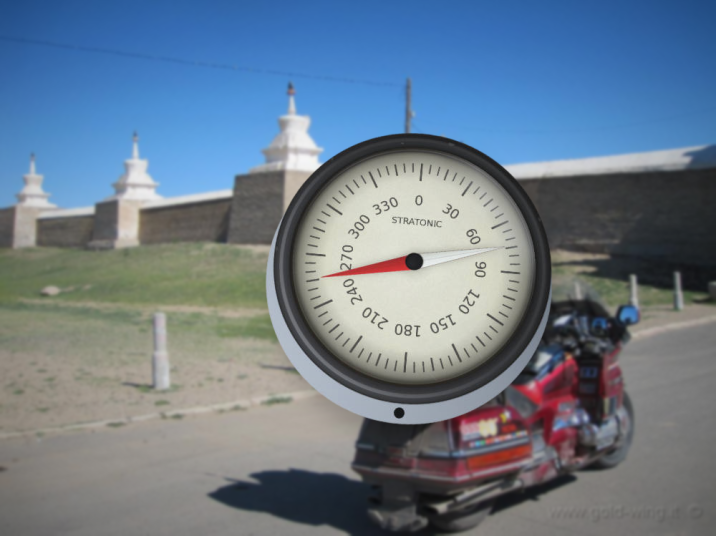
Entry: **255** °
